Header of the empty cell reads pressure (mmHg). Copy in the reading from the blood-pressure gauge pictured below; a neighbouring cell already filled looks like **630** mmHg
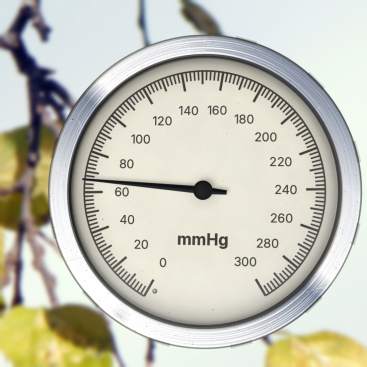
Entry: **66** mmHg
